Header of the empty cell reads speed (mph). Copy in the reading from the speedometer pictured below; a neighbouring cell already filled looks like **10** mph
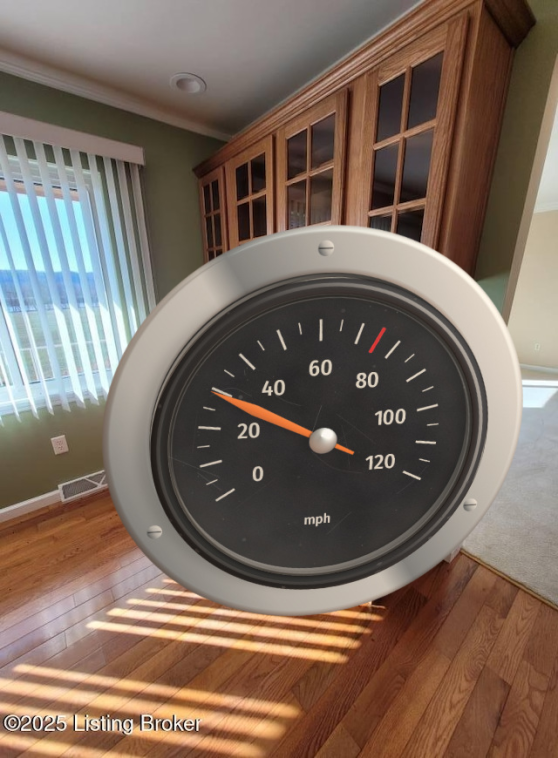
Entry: **30** mph
